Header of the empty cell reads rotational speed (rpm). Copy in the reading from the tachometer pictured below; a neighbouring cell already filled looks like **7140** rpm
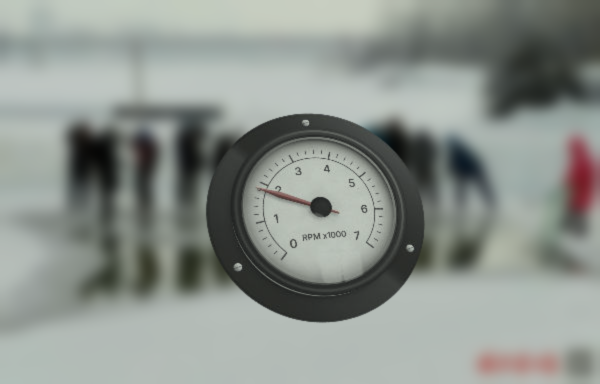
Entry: **1800** rpm
